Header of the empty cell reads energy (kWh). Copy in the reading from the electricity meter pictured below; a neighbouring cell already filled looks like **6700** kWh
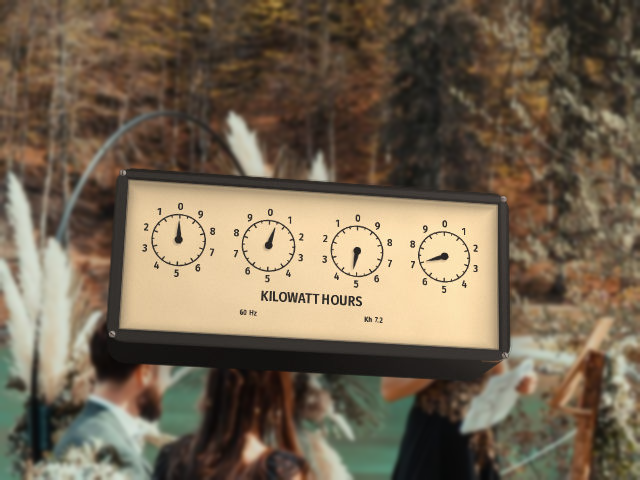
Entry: **47** kWh
